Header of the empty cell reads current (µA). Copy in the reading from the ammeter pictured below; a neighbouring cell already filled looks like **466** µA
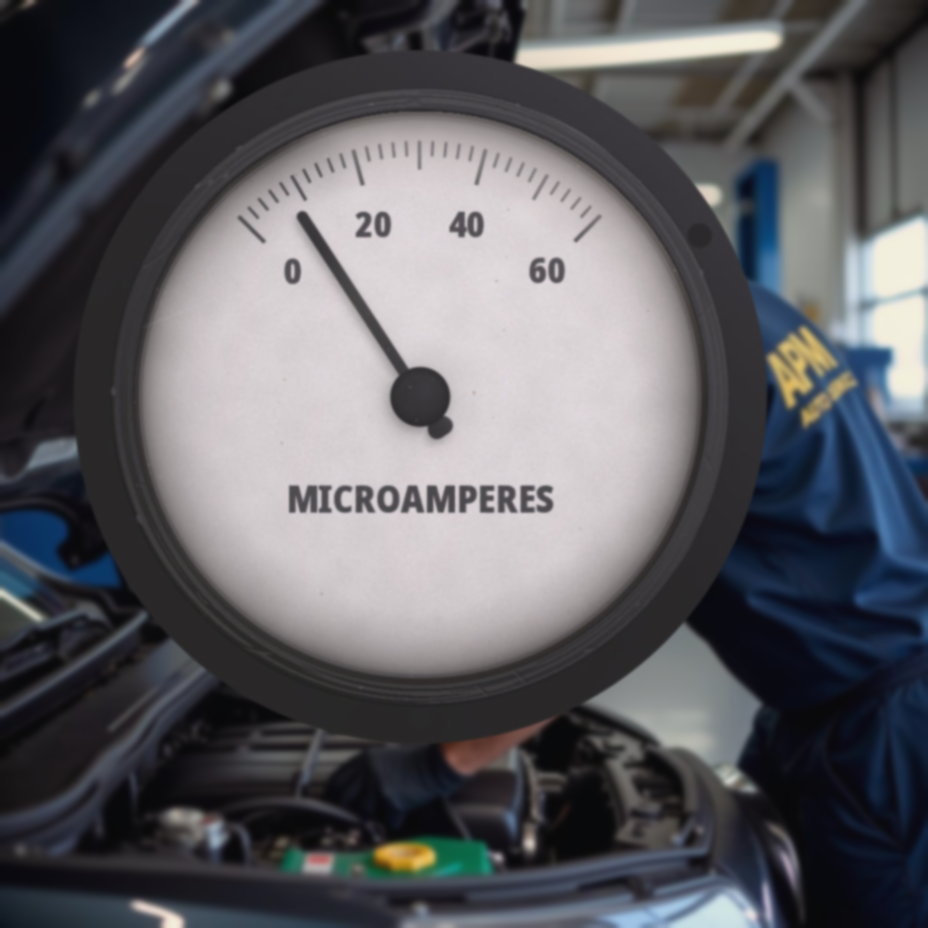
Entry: **8** µA
